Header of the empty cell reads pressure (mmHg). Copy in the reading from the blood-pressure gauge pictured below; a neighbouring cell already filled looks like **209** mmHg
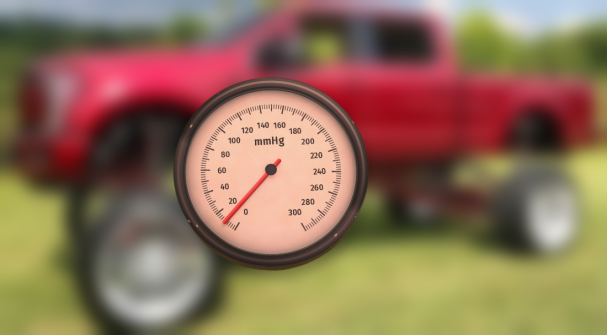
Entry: **10** mmHg
